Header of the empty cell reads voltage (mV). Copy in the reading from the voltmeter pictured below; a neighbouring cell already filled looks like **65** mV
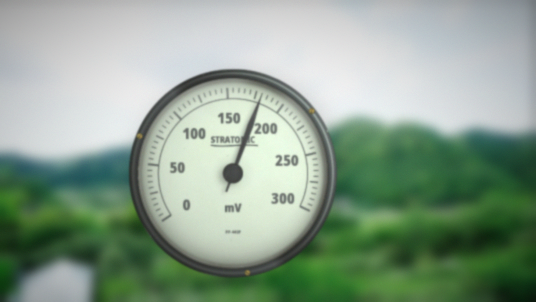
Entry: **180** mV
